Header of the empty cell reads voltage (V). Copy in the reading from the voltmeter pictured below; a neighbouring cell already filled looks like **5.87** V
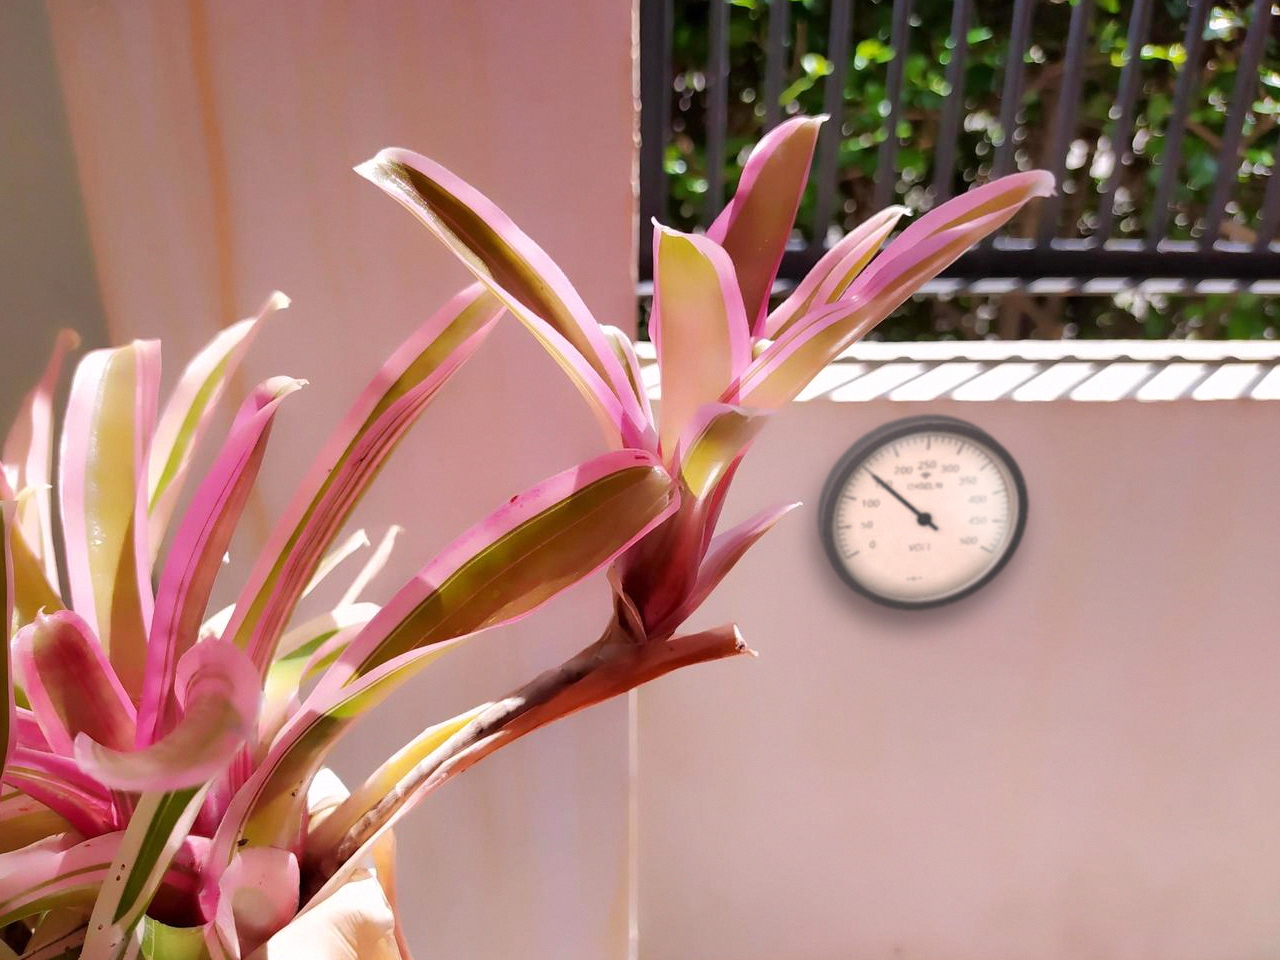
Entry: **150** V
